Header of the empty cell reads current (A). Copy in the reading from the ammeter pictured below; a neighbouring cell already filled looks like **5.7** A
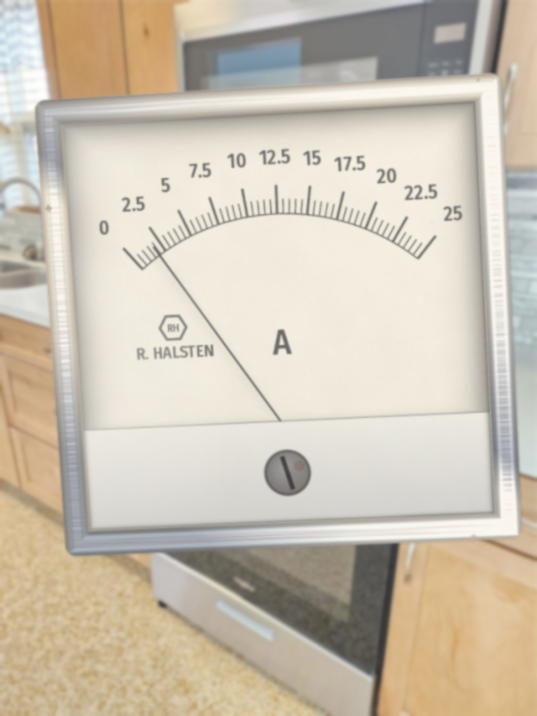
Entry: **2** A
